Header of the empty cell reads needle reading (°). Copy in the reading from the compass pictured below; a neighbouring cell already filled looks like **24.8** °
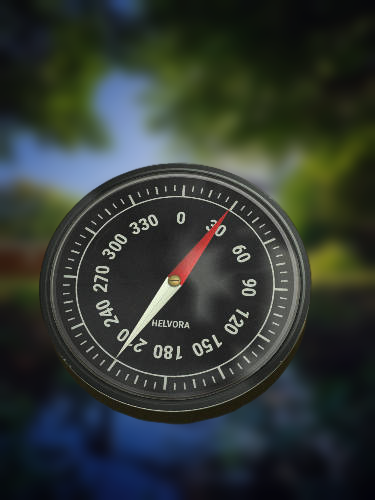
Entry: **30** °
